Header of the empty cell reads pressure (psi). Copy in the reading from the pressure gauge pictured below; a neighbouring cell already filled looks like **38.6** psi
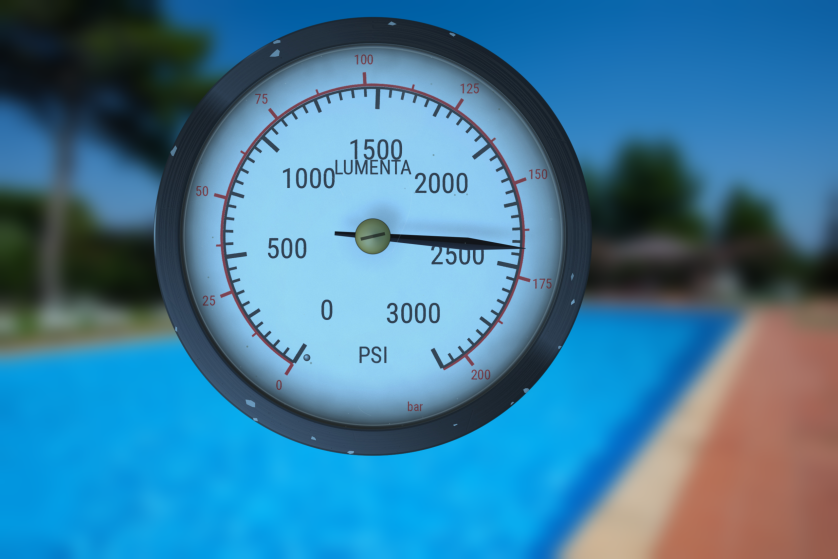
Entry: **2425** psi
